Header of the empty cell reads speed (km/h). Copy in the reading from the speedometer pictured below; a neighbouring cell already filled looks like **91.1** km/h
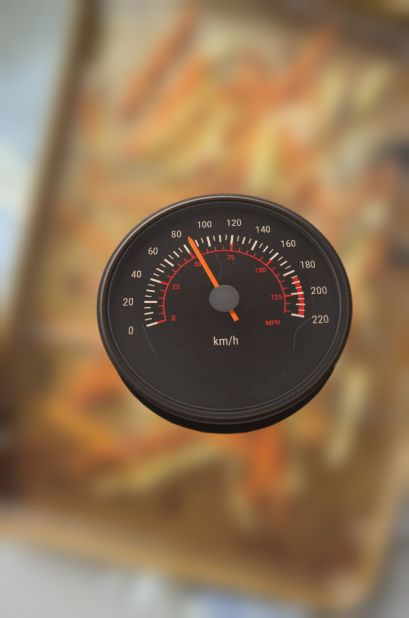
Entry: **85** km/h
